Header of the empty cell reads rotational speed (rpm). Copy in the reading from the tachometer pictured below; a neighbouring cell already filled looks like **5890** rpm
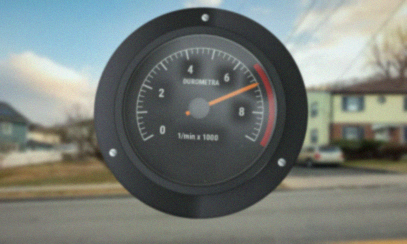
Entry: **7000** rpm
